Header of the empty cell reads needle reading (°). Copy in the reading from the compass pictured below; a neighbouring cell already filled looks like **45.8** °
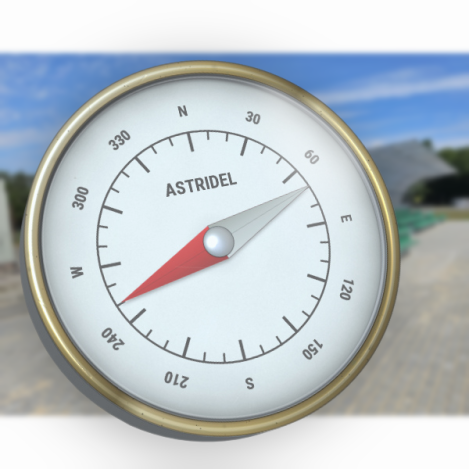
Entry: **250** °
